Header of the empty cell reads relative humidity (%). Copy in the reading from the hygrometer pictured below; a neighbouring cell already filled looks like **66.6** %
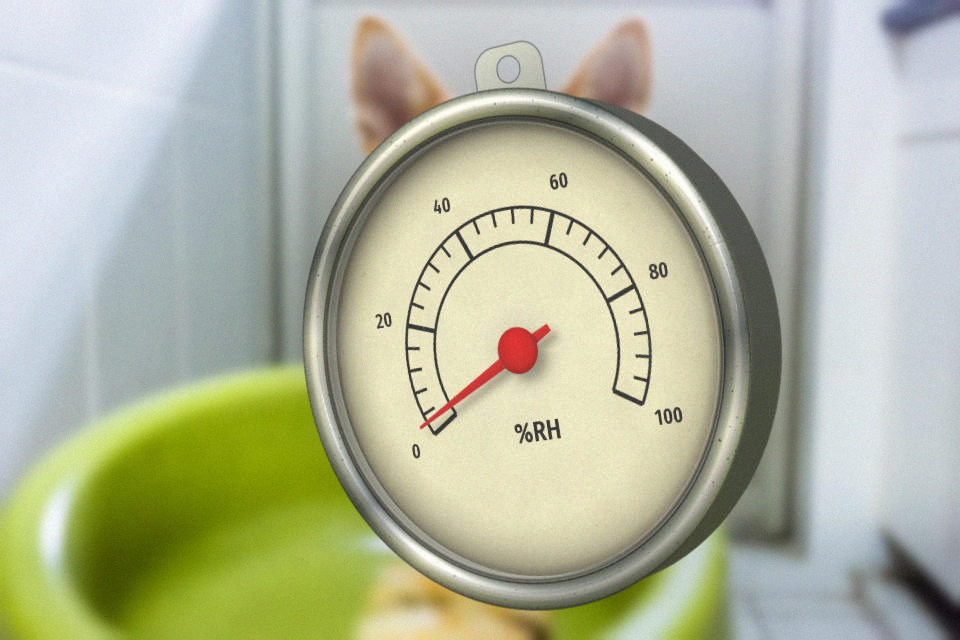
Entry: **2** %
